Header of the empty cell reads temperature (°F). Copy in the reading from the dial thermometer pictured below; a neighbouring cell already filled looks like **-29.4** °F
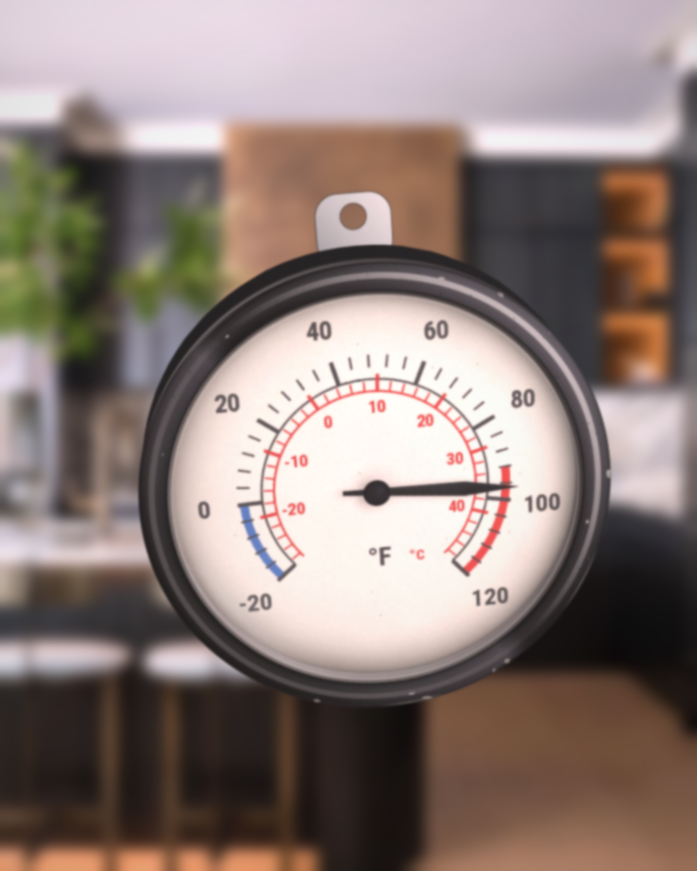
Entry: **96** °F
